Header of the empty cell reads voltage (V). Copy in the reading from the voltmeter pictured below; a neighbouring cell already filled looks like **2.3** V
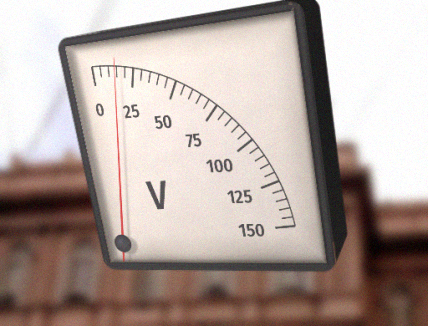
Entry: **15** V
